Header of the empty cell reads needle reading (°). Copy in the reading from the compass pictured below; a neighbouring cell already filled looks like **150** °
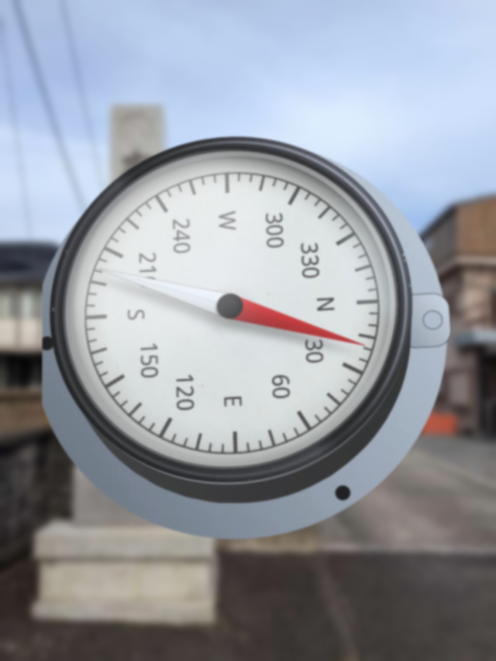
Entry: **20** °
